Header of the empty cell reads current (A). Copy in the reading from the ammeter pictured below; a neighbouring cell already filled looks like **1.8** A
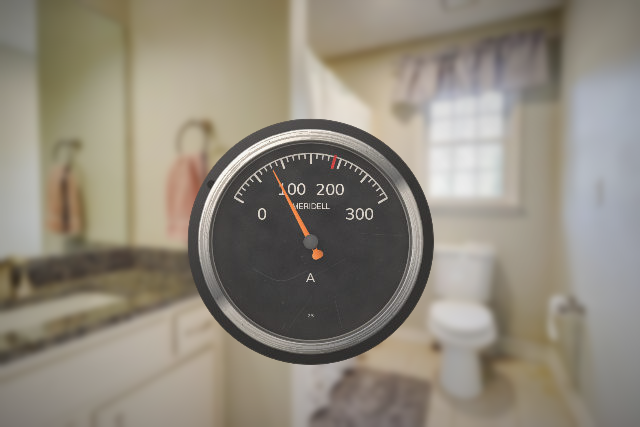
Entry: **80** A
